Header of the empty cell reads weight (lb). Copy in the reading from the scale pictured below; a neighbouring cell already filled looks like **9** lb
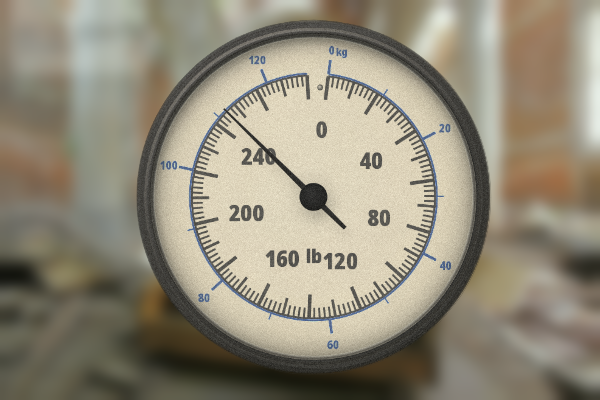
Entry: **246** lb
